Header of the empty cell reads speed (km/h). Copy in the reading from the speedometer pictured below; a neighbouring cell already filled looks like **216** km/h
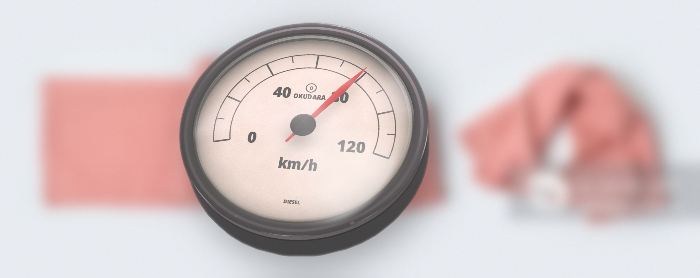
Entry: **80** km/h
